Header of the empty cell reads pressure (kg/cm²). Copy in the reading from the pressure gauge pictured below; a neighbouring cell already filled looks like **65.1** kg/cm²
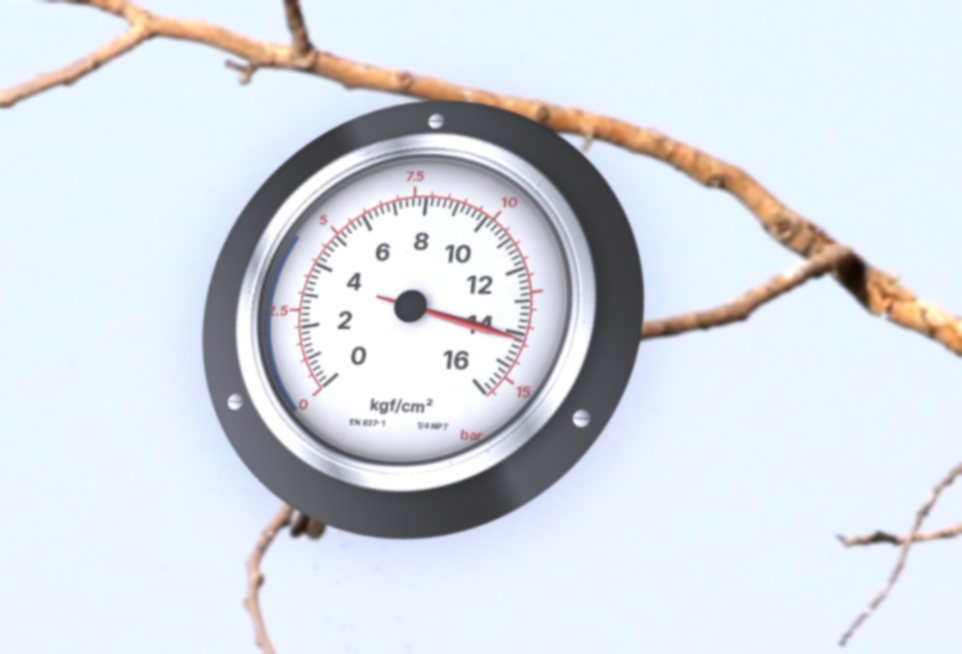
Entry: **14.2** kg/cm²
